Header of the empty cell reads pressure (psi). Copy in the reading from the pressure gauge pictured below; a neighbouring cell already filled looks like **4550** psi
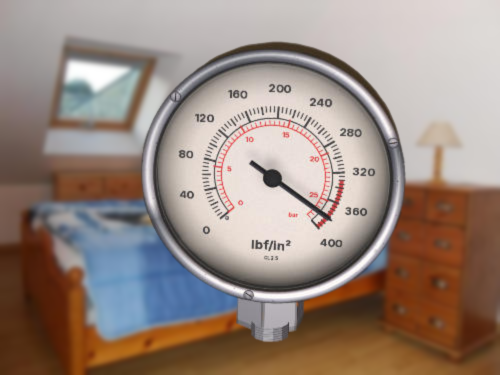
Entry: **380** psi
